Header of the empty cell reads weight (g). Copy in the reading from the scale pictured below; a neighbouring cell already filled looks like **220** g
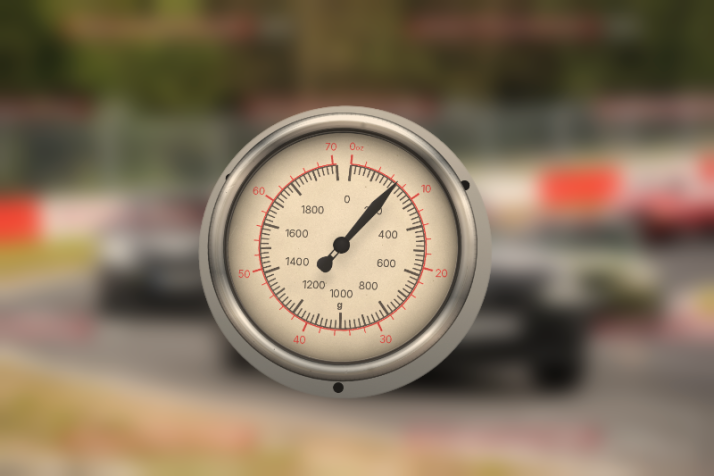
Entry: **200** g
